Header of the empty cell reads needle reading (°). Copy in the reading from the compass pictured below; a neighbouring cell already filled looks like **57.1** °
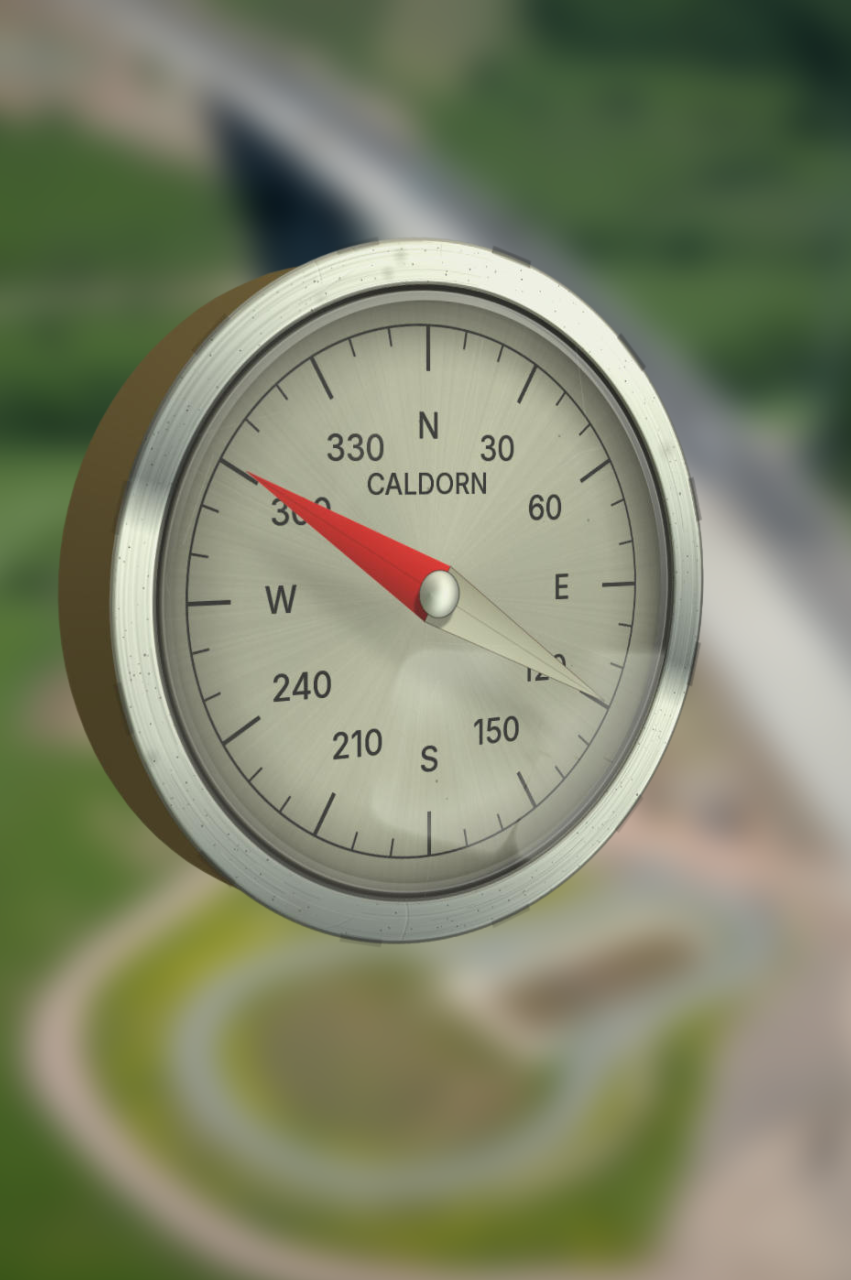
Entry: **300** °
